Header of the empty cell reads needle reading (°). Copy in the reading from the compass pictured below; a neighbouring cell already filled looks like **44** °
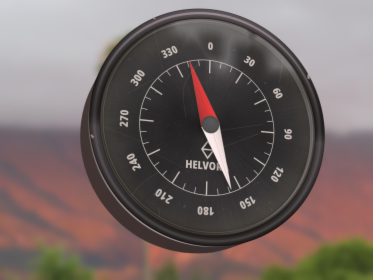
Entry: **340** °
